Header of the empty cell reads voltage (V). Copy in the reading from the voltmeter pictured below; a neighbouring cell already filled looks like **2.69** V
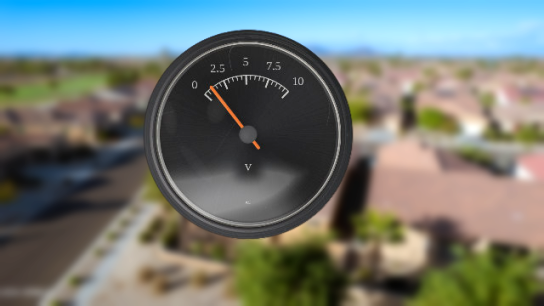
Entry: **1** V
